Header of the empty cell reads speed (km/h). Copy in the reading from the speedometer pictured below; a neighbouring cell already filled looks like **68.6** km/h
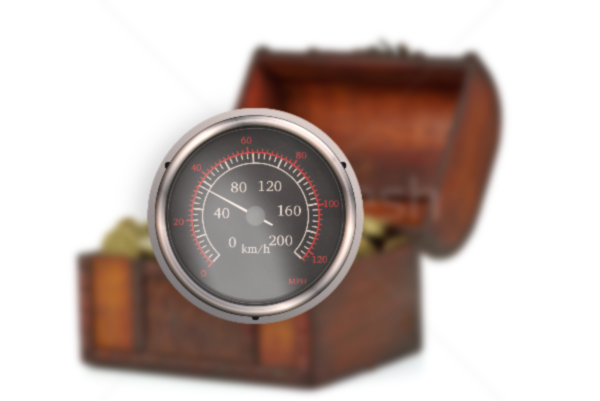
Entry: **56** km/h
